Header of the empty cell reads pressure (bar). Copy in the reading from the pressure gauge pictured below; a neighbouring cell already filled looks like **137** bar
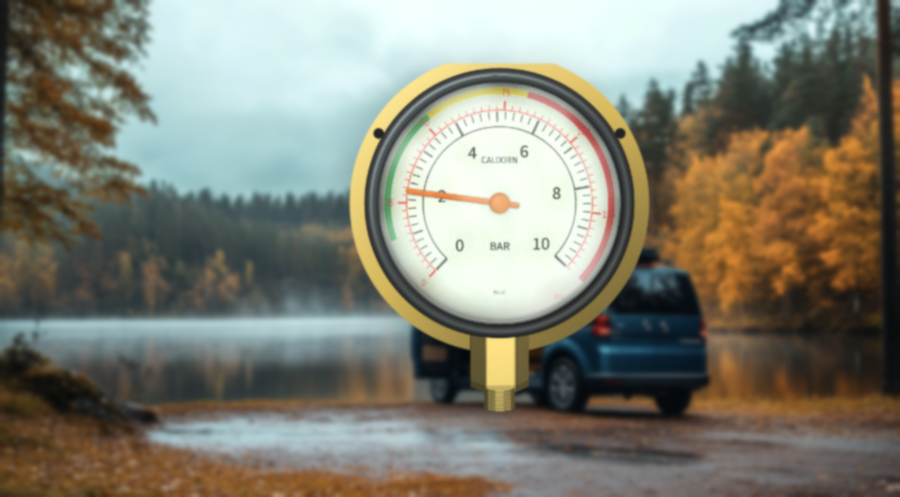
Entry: **2** bar
